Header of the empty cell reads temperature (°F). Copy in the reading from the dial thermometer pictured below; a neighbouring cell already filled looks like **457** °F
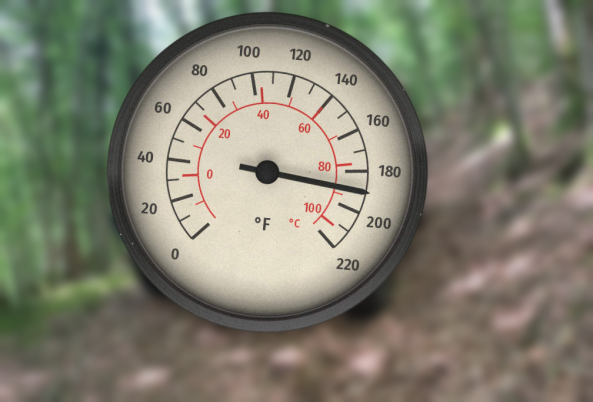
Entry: **190** °F
